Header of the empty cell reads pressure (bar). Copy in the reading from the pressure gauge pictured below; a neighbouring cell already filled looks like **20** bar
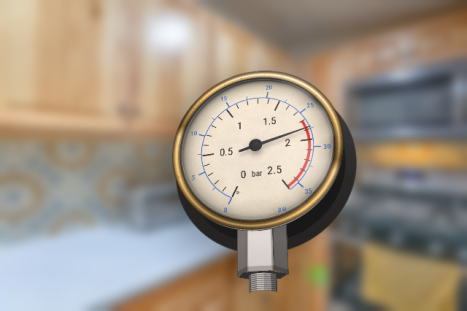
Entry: **1.9** bar
